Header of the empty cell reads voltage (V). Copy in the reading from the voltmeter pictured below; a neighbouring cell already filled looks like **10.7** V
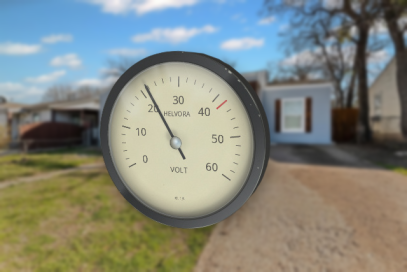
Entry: **22** V
